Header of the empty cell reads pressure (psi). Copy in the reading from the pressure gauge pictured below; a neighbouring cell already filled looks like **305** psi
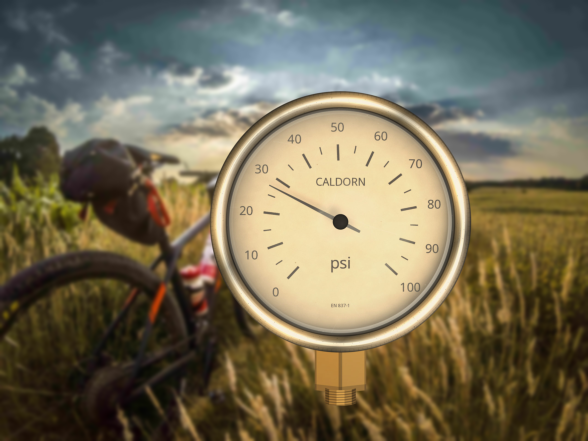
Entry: **27.5** psi
